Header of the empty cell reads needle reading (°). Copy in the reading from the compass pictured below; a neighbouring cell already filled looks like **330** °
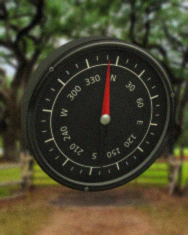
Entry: **350** °
